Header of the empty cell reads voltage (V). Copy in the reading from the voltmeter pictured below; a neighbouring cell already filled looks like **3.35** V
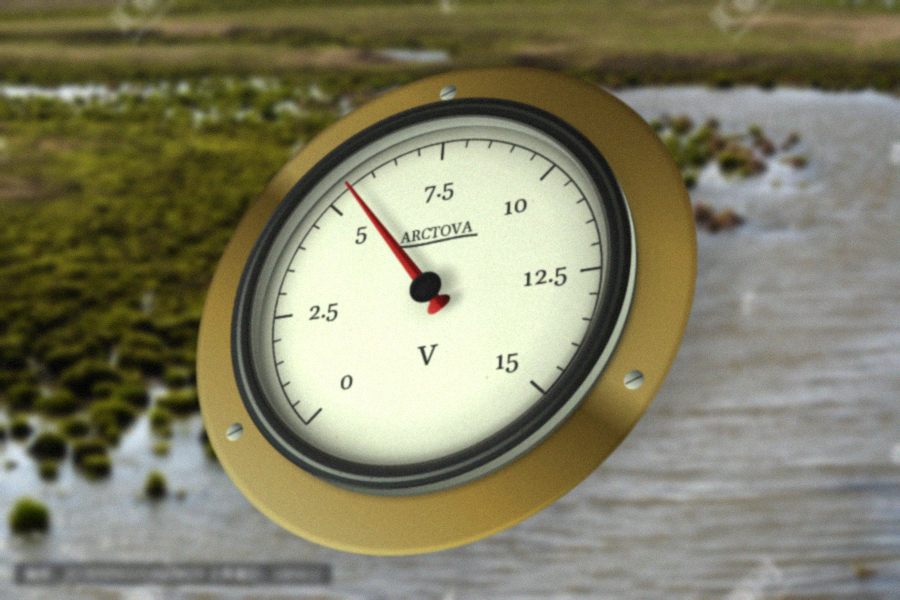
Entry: **5.5** V
